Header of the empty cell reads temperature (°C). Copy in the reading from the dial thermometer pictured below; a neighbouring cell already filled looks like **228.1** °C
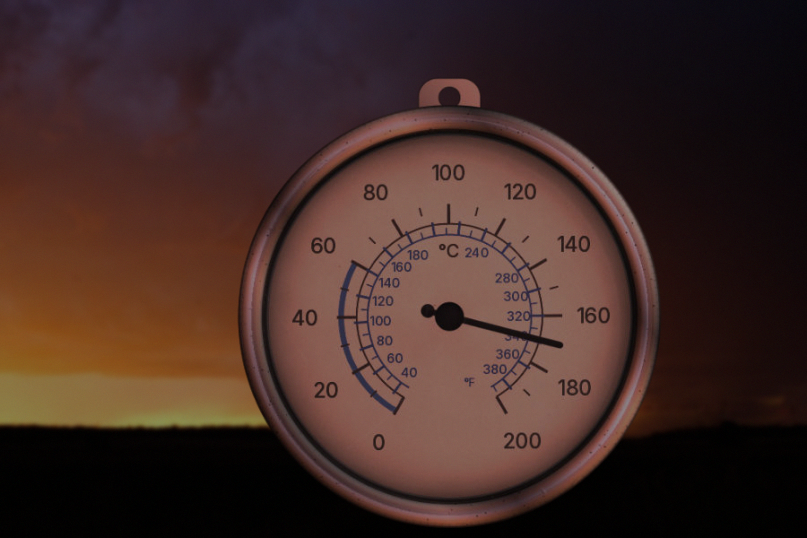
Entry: **170** °C
